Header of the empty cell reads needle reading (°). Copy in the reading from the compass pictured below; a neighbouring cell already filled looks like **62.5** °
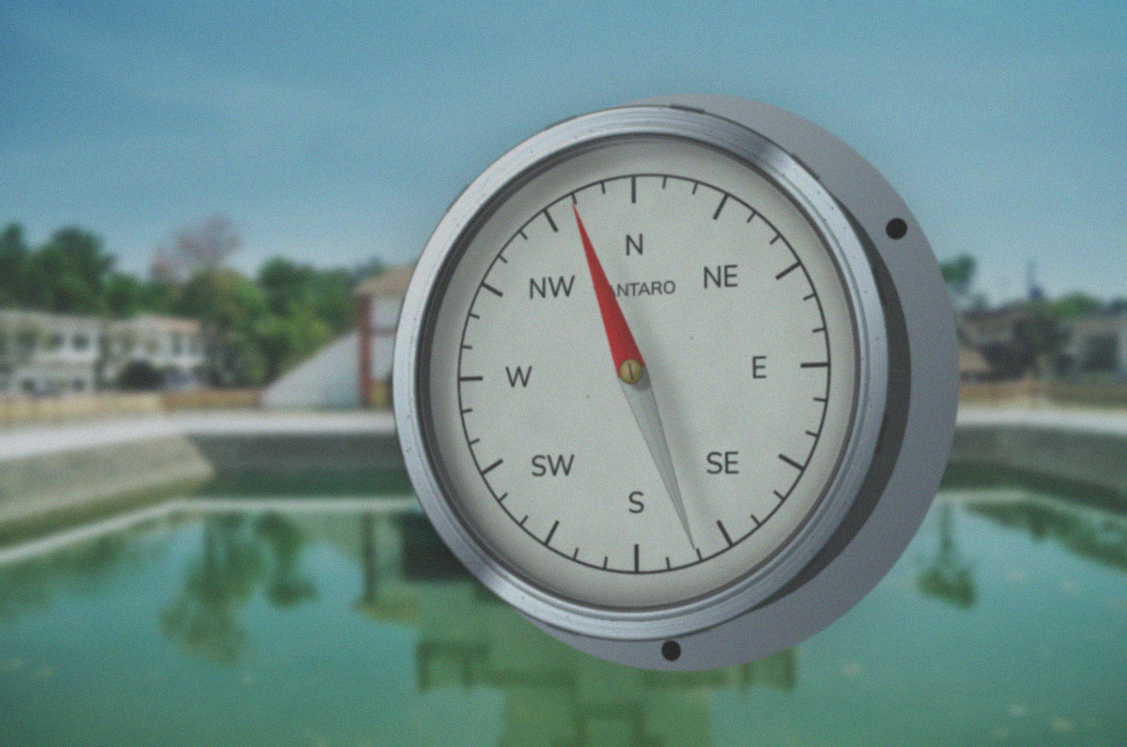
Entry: **340** °
